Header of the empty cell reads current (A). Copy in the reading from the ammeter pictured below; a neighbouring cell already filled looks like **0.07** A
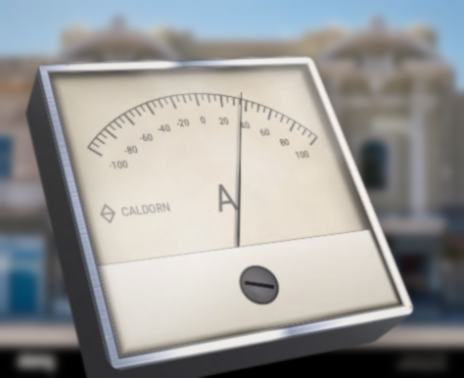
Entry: **35** A
